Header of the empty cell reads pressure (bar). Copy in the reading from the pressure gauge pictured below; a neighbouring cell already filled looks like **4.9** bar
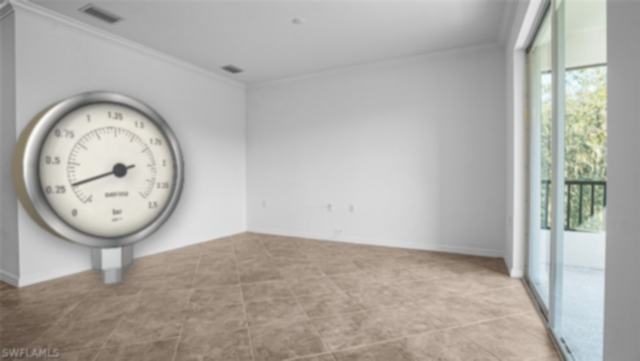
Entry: **0.25** bar
